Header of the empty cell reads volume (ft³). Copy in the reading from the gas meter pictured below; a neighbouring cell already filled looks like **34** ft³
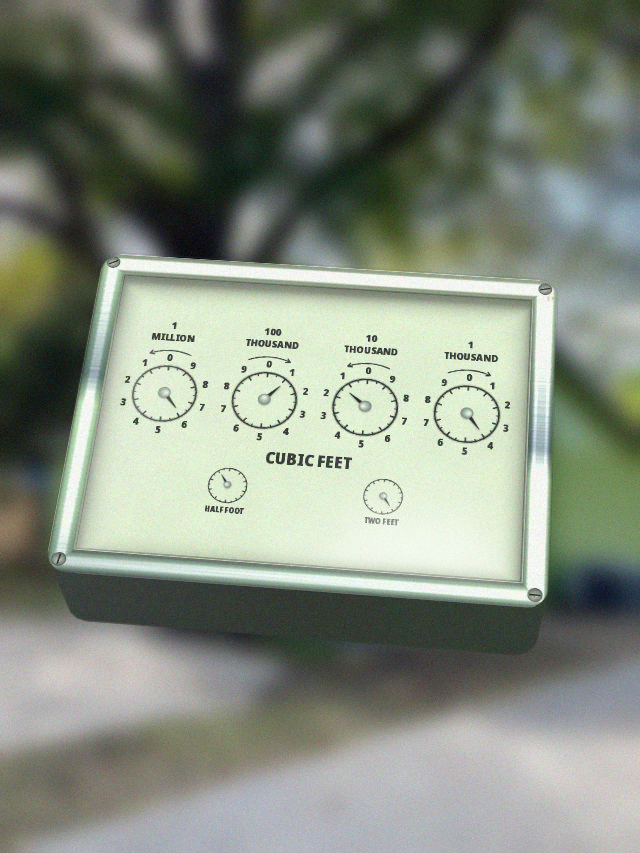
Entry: **611400** ft³
